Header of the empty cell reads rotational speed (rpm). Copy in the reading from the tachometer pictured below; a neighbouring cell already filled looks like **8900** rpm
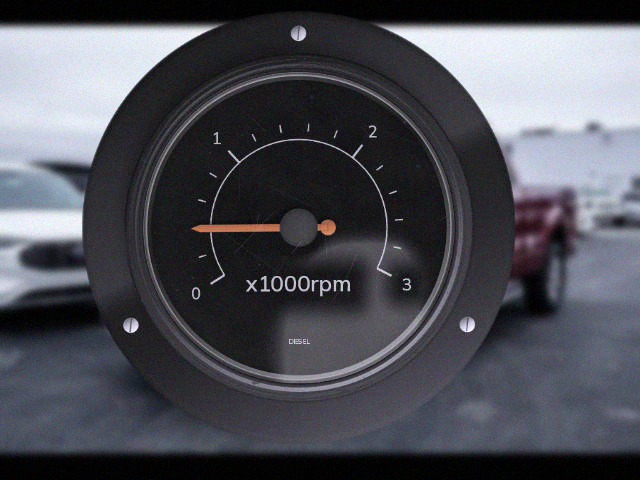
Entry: **400** rpm
